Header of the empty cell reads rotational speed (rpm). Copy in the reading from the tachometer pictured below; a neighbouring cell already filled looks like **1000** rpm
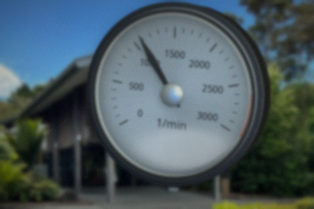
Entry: **1100** rpm
